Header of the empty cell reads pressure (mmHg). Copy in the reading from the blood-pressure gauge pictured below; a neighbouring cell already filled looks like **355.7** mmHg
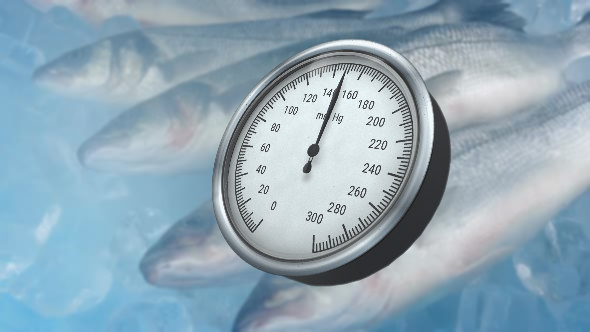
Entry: **150** mmHg
